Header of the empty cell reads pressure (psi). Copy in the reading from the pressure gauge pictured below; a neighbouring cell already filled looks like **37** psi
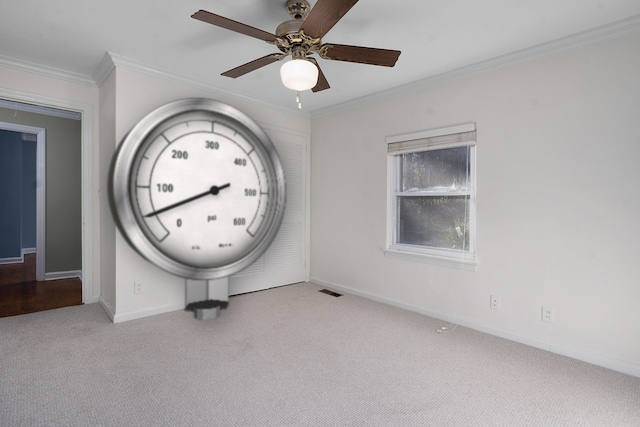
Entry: **50** psi
